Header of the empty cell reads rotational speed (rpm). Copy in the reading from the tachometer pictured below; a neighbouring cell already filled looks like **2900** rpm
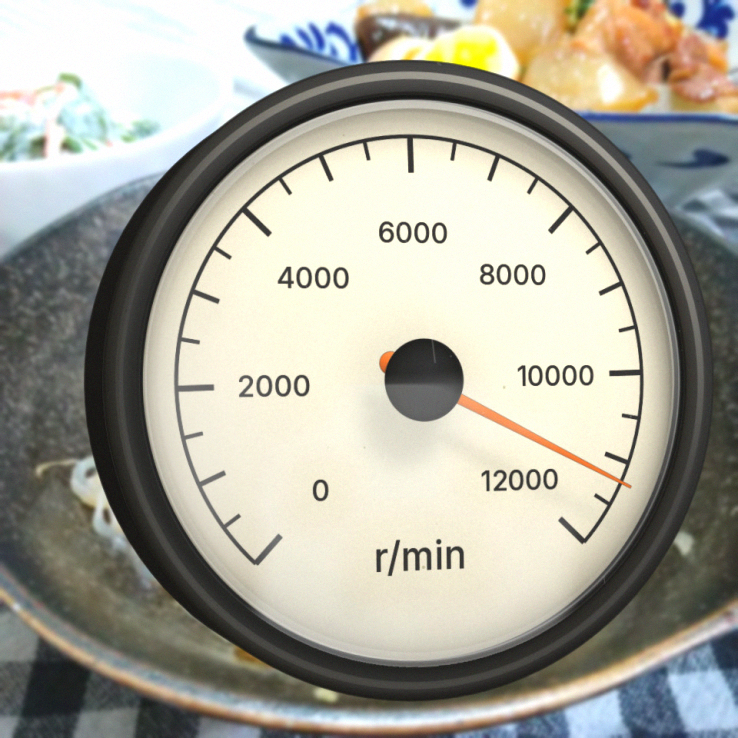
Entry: **11250** rpm
